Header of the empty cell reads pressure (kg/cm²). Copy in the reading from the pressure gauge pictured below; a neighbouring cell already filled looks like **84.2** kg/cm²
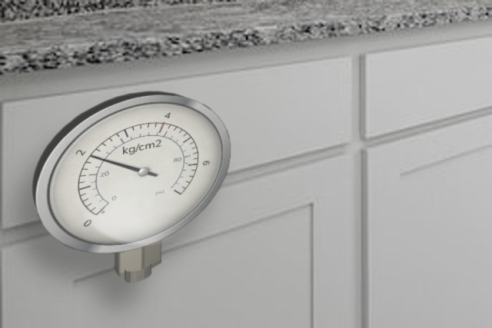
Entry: **2** kg/cm²
